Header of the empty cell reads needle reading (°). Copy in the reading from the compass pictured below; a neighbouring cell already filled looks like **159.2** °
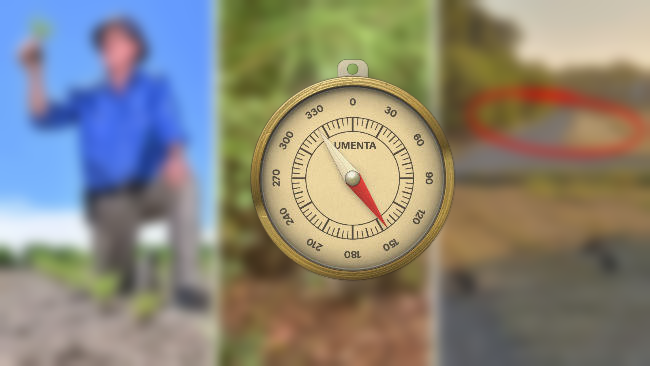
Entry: **145** °
